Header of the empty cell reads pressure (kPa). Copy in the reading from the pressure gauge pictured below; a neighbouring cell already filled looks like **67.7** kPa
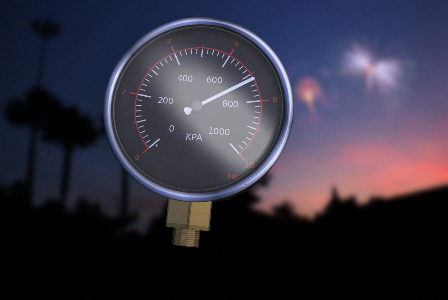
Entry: **720** kPa
